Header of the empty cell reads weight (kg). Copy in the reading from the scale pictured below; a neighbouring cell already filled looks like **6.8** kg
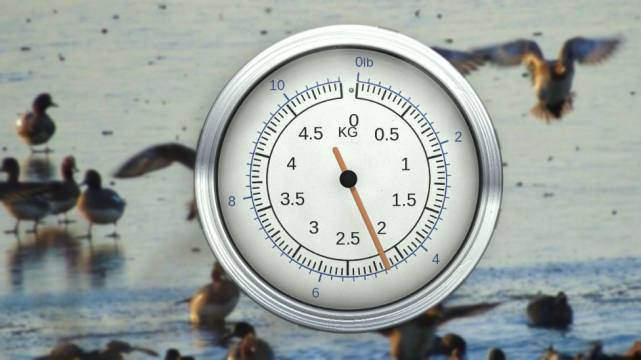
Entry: **2.15** kg
